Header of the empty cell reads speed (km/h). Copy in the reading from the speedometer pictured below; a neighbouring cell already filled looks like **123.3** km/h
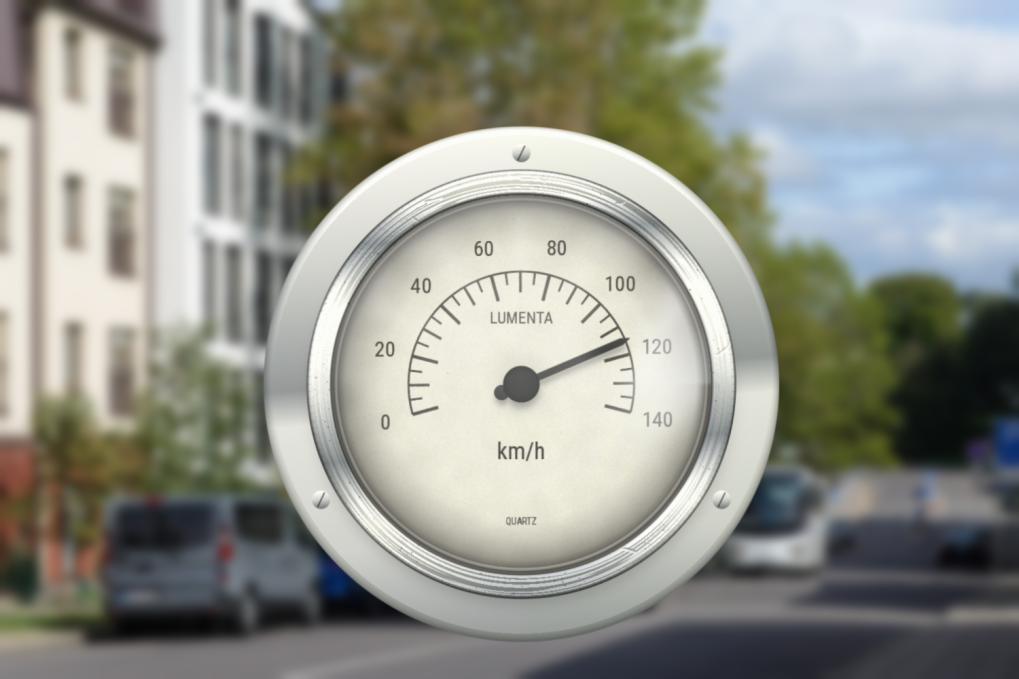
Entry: **115** km/h
